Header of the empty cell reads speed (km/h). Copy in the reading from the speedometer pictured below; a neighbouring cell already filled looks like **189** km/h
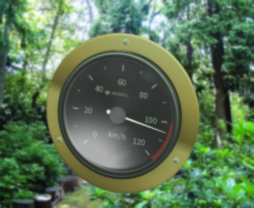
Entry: **105** km/h
